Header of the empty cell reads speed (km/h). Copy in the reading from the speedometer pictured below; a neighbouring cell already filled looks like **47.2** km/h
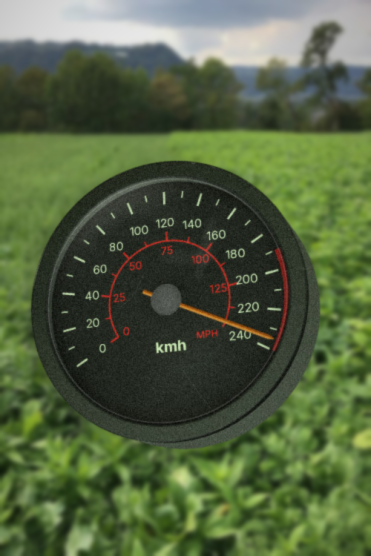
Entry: **235** km/h
